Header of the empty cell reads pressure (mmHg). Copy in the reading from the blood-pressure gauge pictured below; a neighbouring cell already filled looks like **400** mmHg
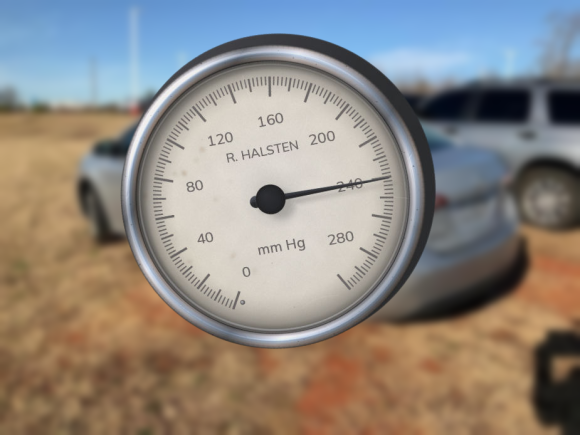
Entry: **240** mmHg
